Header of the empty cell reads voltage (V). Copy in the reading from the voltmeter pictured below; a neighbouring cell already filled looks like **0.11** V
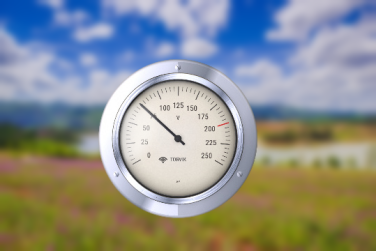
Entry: **75** V
